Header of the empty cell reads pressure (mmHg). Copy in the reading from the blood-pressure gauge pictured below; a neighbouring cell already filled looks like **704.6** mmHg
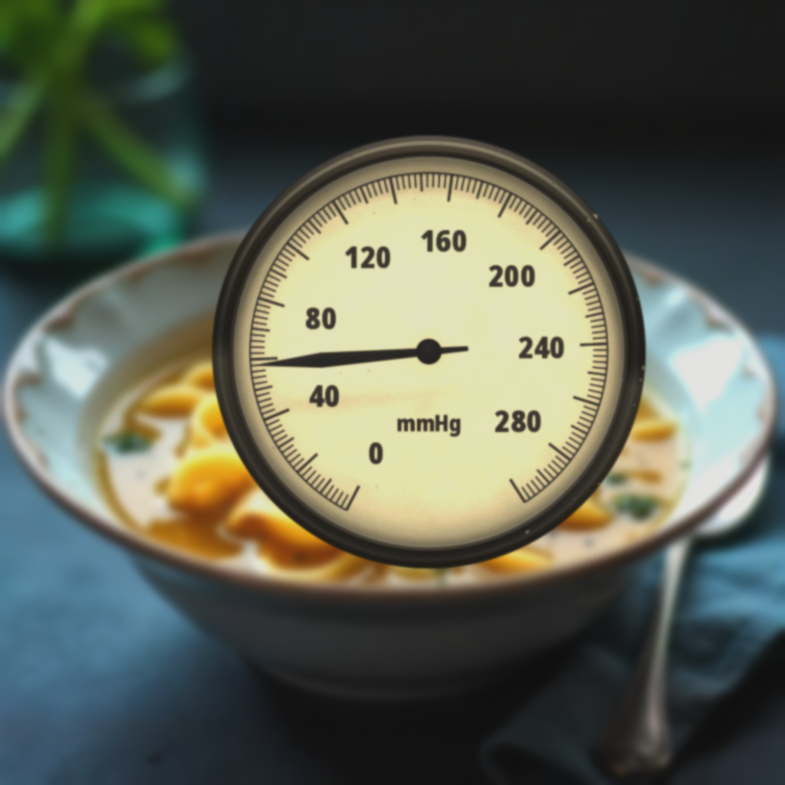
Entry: **58** mmHg
